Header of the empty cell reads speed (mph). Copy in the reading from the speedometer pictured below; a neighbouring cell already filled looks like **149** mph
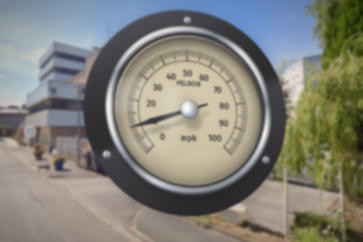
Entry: **10** mph
